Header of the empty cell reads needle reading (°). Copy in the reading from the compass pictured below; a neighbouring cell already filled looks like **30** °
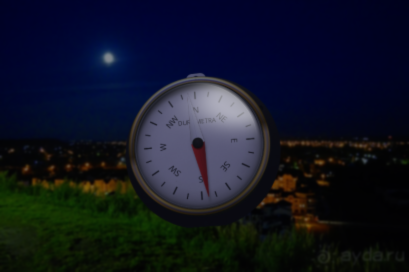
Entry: **172.5** °
